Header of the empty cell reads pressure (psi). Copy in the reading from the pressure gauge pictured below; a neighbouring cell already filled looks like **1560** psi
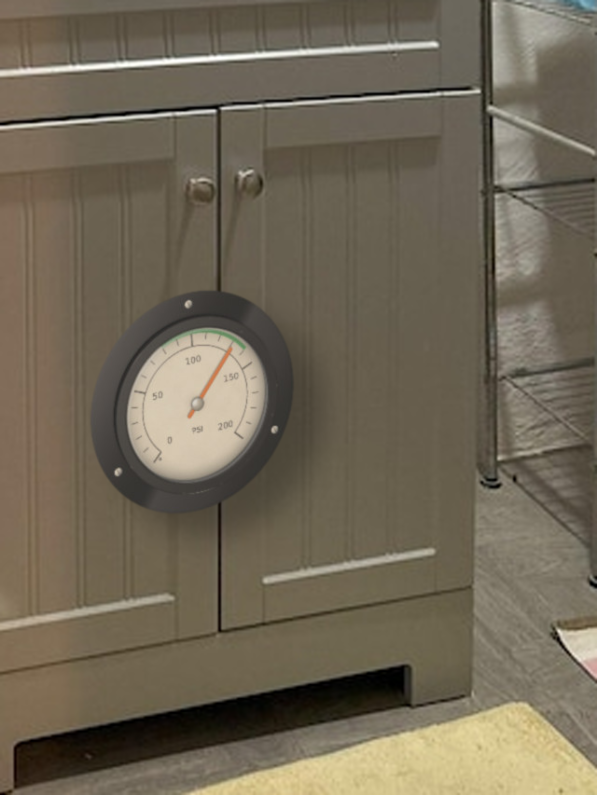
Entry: **130** psi
